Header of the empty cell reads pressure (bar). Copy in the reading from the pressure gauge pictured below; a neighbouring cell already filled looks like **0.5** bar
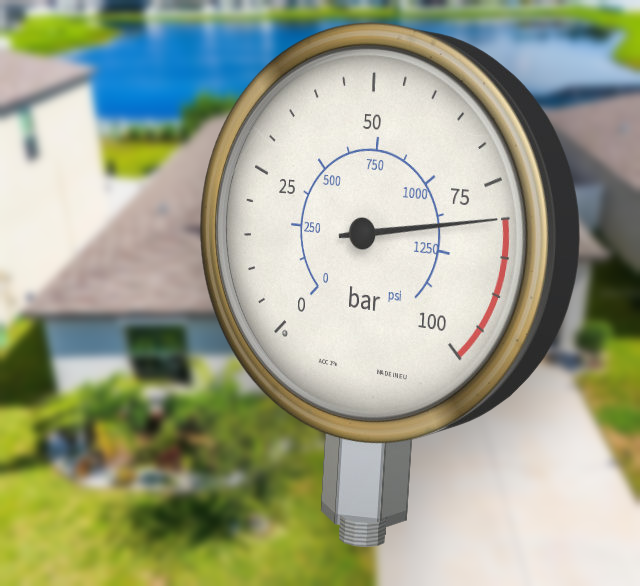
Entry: **80** bar
